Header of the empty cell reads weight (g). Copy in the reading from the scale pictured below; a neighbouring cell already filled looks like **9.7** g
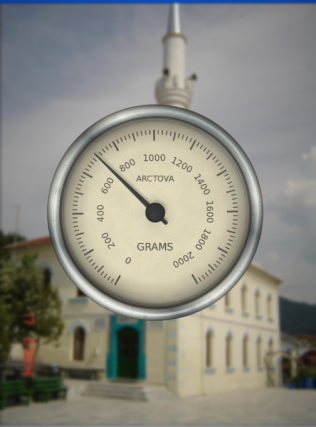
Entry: **700** g
